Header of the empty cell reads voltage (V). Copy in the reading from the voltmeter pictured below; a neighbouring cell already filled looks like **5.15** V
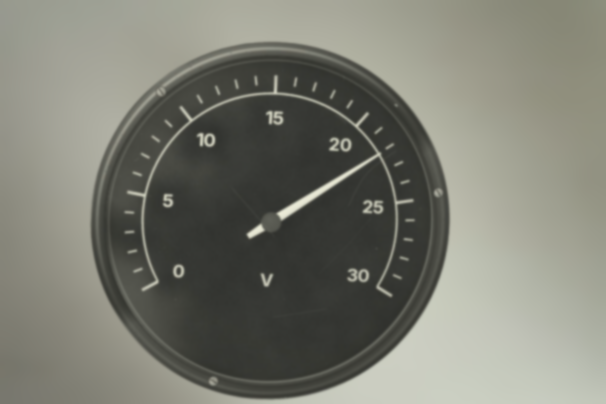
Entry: **22** V
